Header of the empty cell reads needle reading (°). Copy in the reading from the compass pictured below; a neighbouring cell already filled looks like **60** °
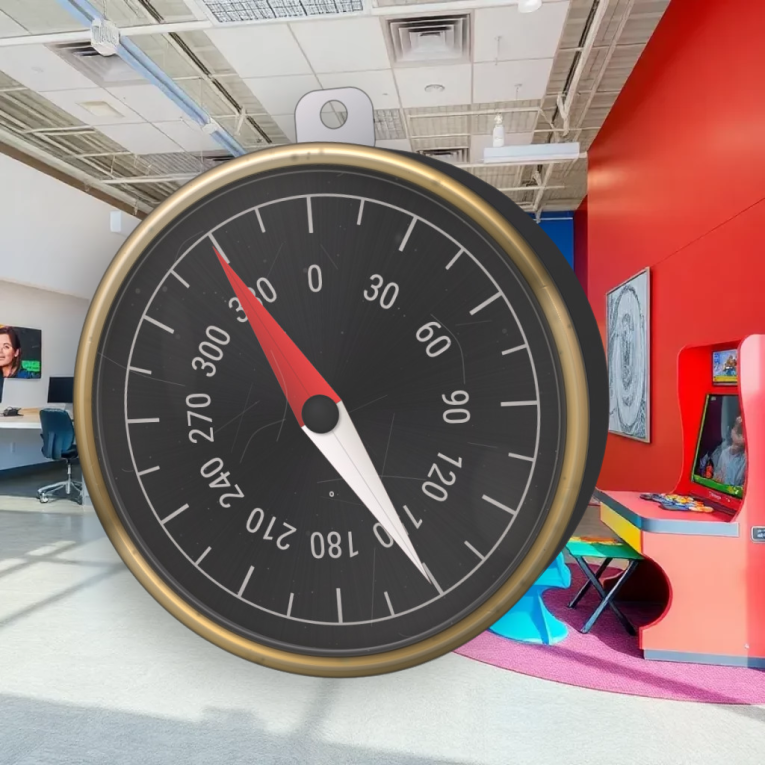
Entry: **330** °
